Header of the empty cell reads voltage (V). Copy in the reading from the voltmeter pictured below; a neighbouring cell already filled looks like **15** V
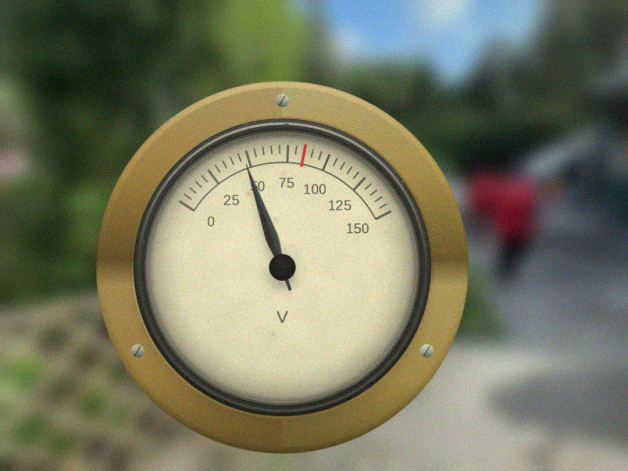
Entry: **47.5** V
